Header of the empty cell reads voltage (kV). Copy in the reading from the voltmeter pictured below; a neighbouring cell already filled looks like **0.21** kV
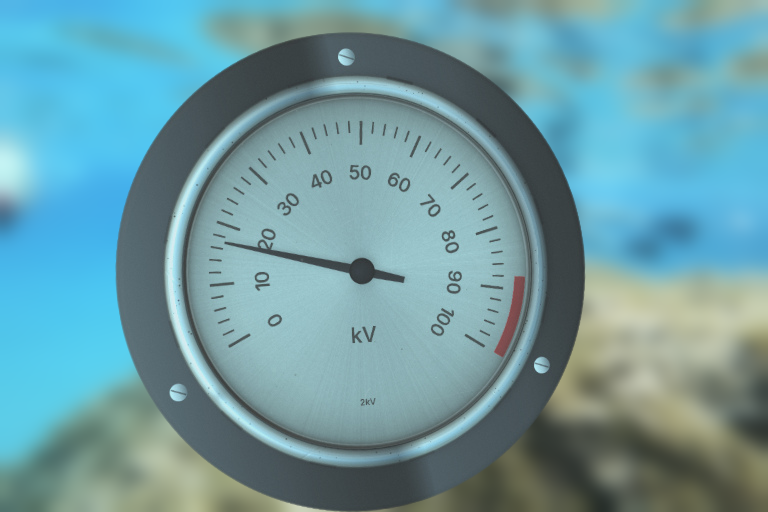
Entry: **17** kV
